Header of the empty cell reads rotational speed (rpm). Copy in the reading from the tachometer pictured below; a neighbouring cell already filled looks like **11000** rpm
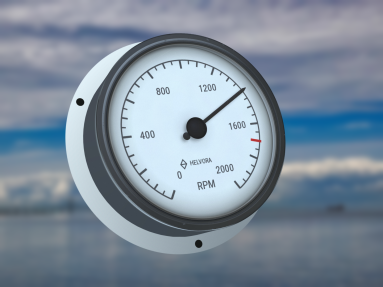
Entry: **1400** rpm
